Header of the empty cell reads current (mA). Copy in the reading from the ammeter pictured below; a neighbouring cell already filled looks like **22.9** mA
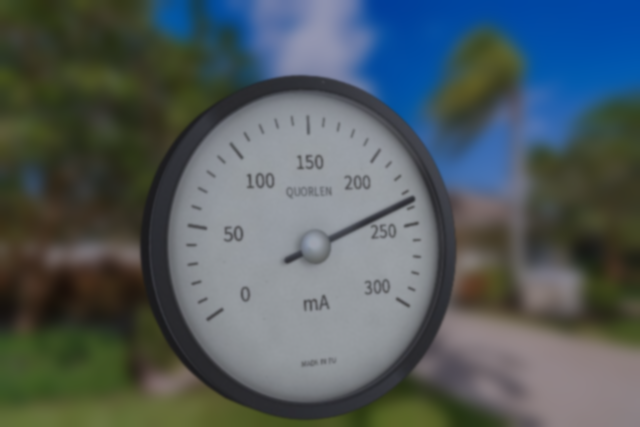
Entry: **235** mA
